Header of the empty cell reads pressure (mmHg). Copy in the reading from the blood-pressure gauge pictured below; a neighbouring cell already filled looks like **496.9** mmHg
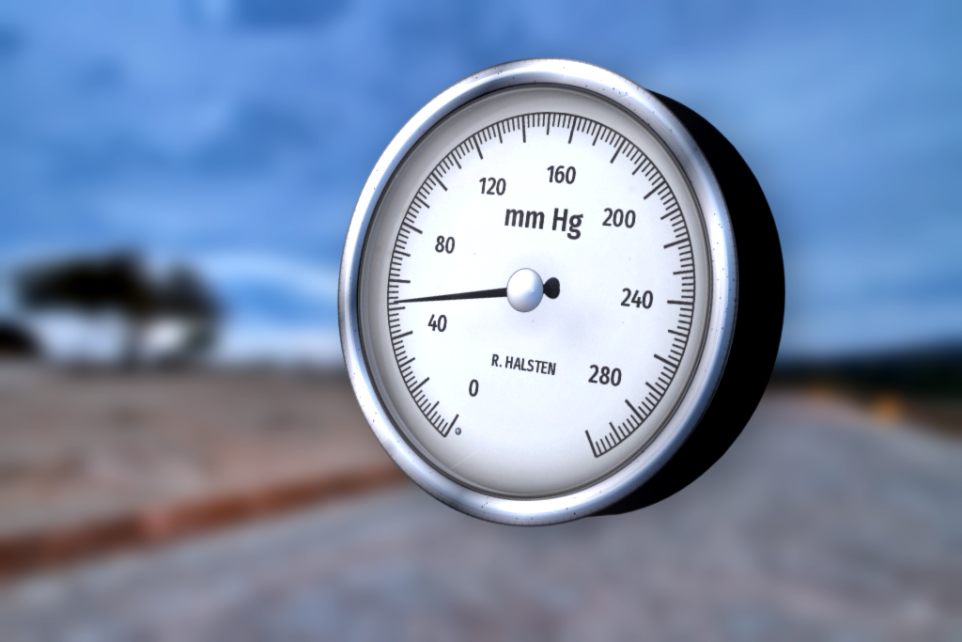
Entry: **52** mmHg
